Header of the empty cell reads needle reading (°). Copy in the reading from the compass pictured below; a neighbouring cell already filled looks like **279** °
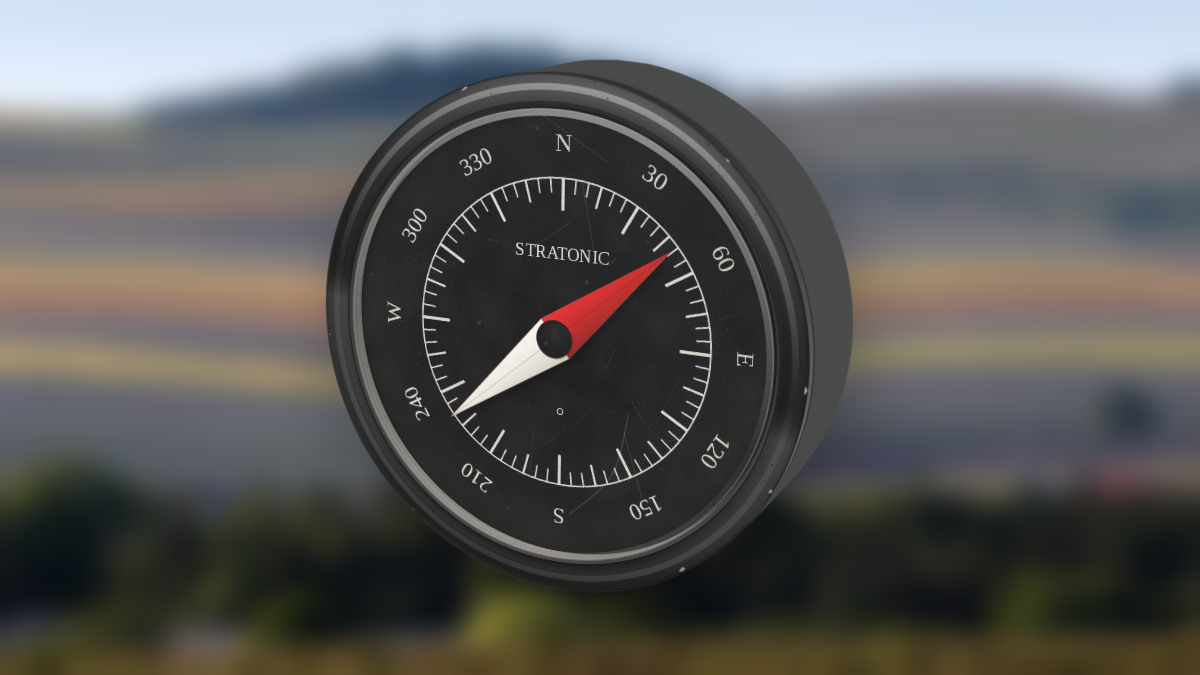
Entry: **50** °
